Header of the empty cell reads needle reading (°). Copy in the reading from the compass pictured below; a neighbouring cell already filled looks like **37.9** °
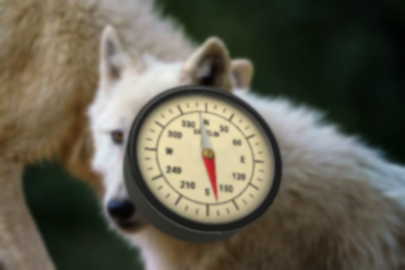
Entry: **170** °
